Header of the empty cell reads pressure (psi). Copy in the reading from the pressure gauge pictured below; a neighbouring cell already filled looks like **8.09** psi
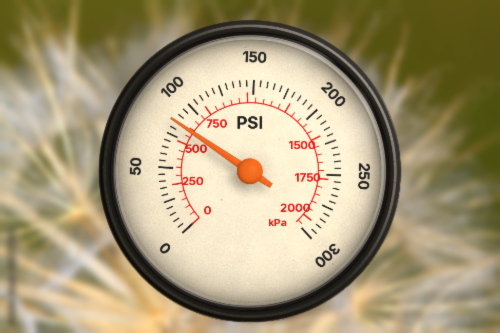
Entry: **85** psi
